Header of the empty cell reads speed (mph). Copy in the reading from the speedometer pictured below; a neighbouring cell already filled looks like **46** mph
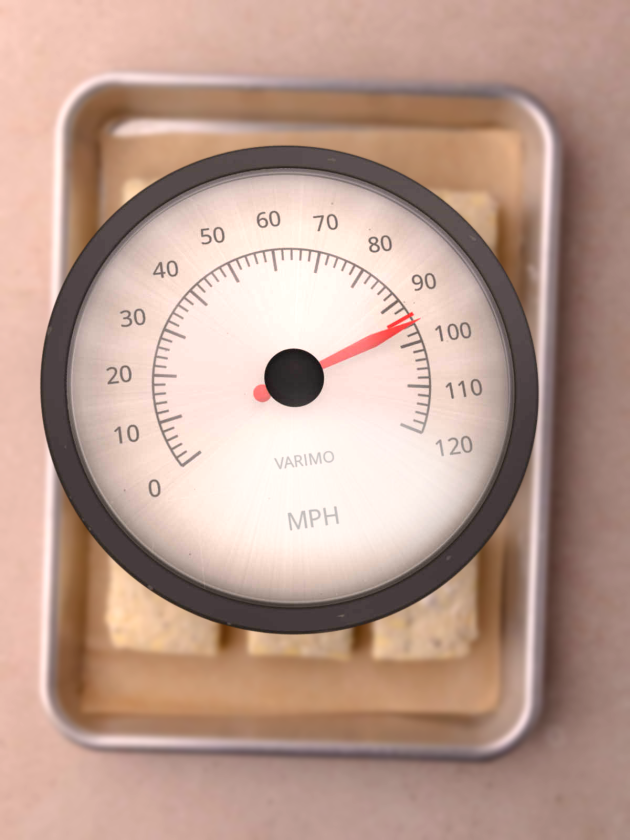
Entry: **96** mph
